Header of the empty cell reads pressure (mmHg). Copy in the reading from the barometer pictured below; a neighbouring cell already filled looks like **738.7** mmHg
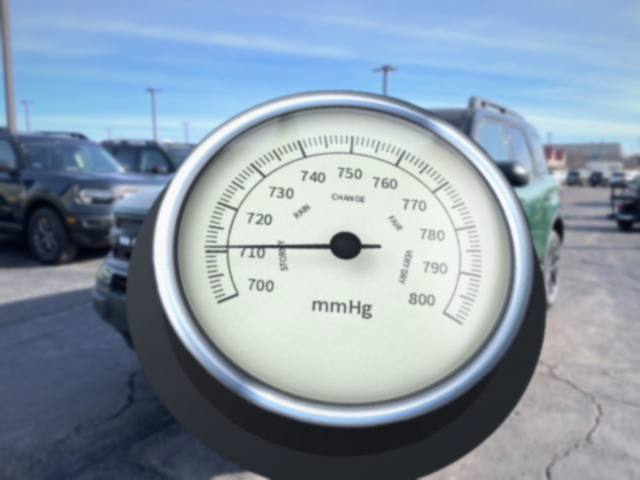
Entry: **710** mmHg
